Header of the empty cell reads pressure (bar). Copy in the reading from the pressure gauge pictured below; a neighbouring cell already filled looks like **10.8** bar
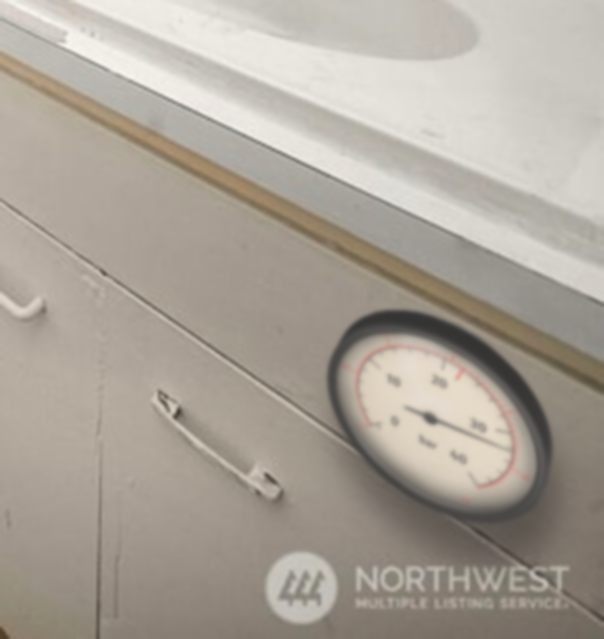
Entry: **32** bar
